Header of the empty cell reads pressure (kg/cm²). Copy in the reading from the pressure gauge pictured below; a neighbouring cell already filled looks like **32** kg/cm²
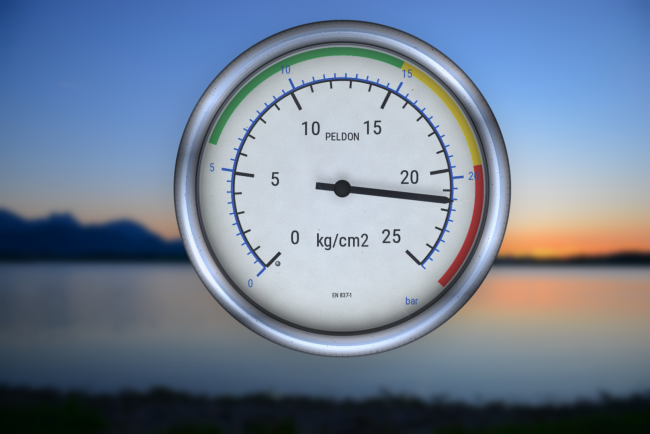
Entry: **21.5** kg/cm²
